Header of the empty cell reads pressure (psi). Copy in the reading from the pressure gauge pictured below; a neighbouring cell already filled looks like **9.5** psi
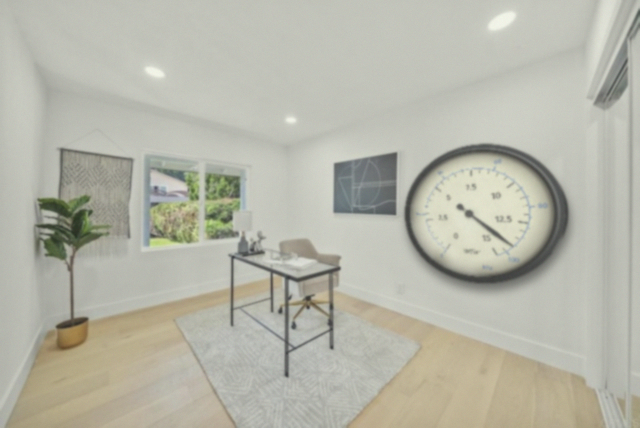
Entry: **14** psi
